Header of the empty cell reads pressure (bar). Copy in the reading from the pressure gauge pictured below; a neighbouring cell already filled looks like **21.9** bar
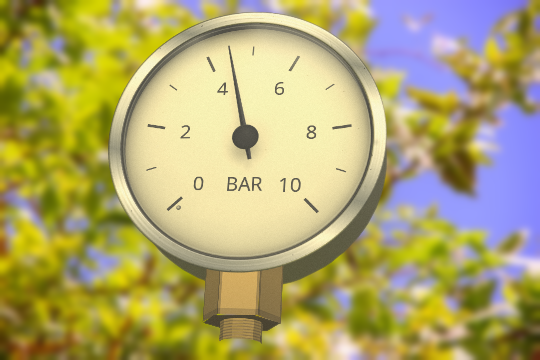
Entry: **4.5** bar
